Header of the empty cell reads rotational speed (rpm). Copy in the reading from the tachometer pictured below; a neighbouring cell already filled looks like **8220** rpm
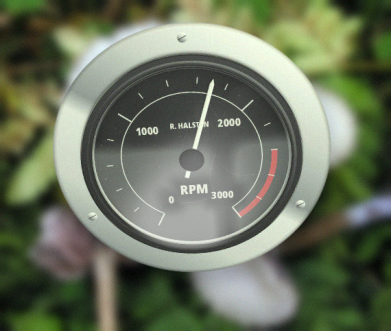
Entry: **1700** rpm
